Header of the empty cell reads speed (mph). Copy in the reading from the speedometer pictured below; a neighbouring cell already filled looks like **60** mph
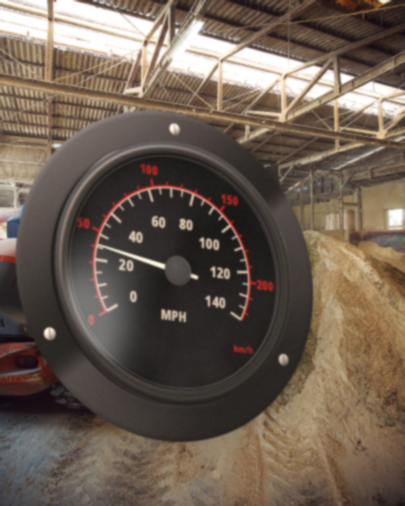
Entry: **25** mph
